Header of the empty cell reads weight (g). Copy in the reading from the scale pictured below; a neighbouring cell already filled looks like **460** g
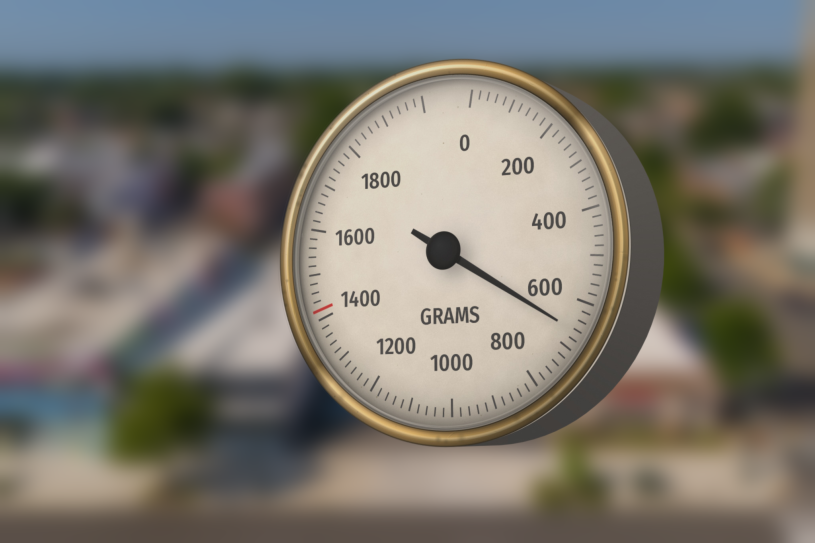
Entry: **660** g
